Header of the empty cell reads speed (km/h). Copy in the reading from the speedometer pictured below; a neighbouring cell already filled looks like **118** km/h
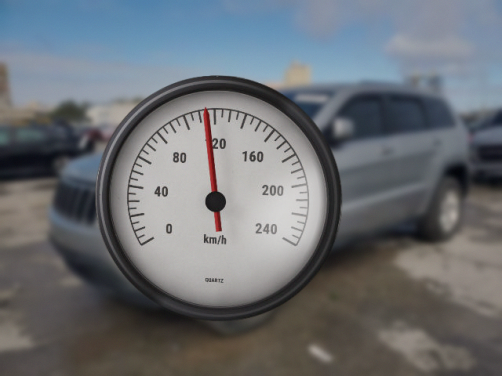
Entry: **115** km/h
